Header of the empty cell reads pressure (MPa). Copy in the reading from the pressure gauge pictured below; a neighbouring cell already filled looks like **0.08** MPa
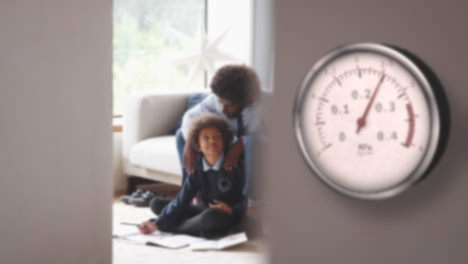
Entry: **0.25** MPa
